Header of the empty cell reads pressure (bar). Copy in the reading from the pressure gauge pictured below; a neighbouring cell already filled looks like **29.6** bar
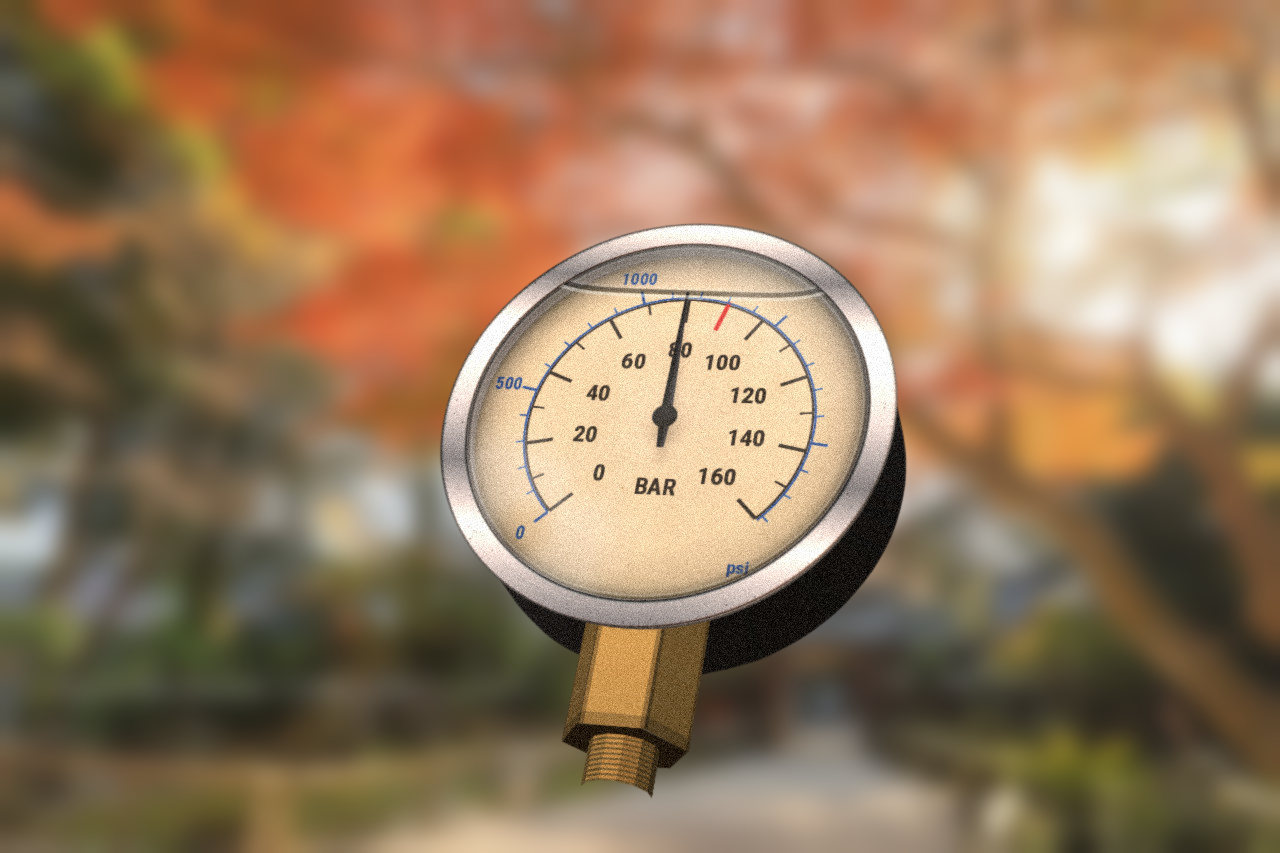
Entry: **80** bar
